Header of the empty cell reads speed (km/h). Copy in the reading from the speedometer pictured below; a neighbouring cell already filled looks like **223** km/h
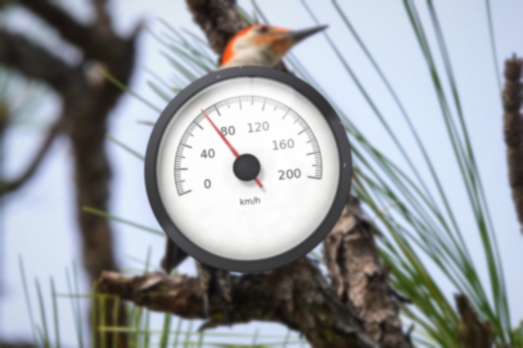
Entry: **70** km/h
